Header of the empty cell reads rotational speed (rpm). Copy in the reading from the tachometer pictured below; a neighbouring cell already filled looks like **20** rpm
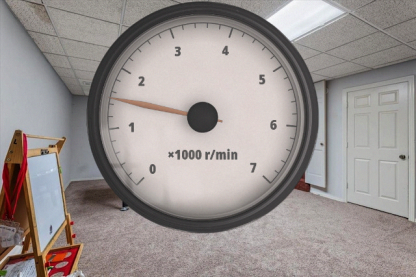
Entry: **1500** rpm
